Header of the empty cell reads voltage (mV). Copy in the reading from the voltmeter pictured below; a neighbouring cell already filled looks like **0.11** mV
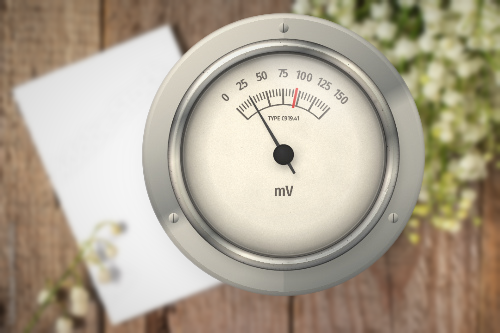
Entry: **25** mV
